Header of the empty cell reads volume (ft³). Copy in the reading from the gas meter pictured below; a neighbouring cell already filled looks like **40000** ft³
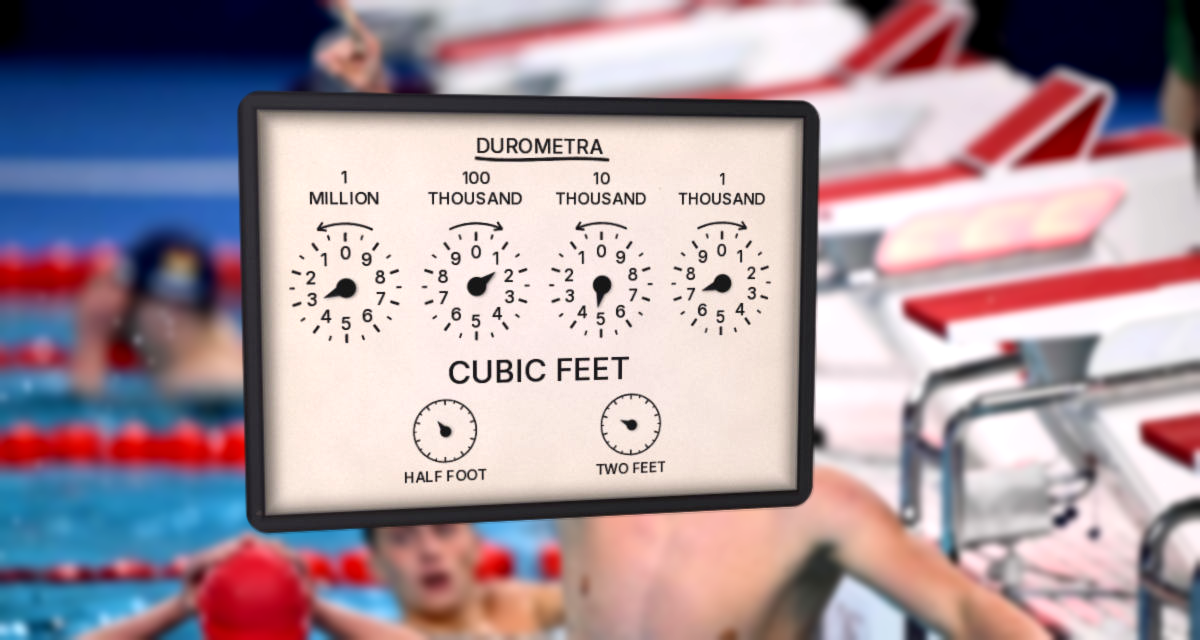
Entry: **314700** ft³
